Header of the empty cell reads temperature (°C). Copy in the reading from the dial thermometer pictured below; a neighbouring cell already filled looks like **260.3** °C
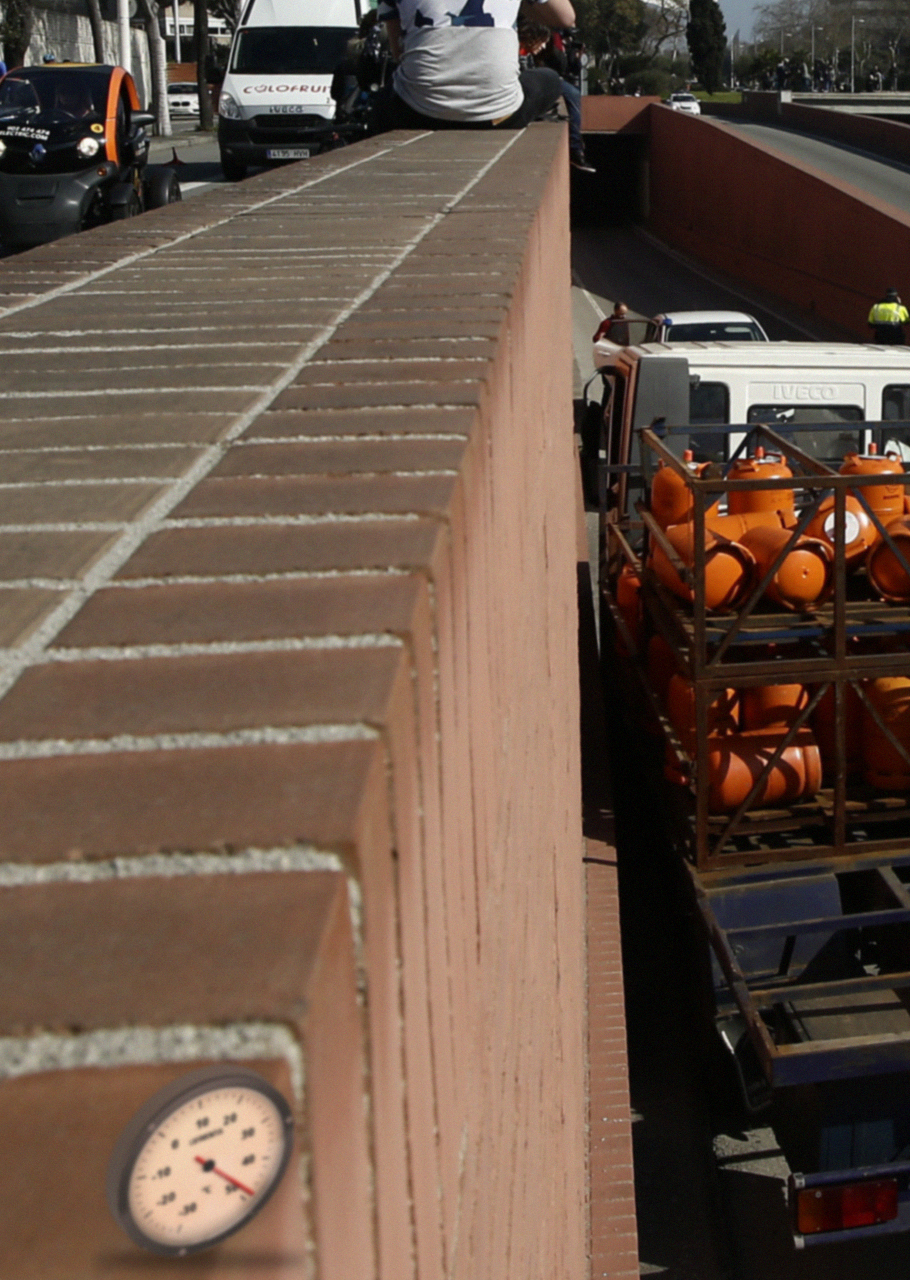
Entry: **48** °C
